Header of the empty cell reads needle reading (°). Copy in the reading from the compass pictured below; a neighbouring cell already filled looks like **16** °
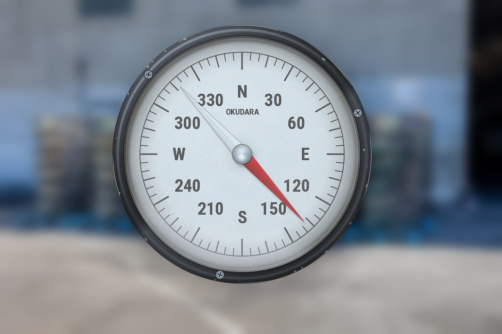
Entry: **137.5** °
